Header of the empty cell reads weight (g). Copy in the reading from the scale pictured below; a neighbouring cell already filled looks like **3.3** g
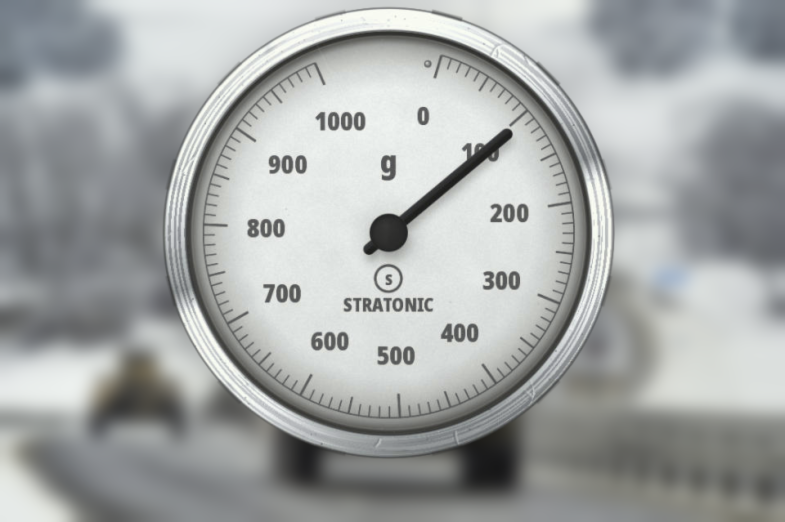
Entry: **105** g
